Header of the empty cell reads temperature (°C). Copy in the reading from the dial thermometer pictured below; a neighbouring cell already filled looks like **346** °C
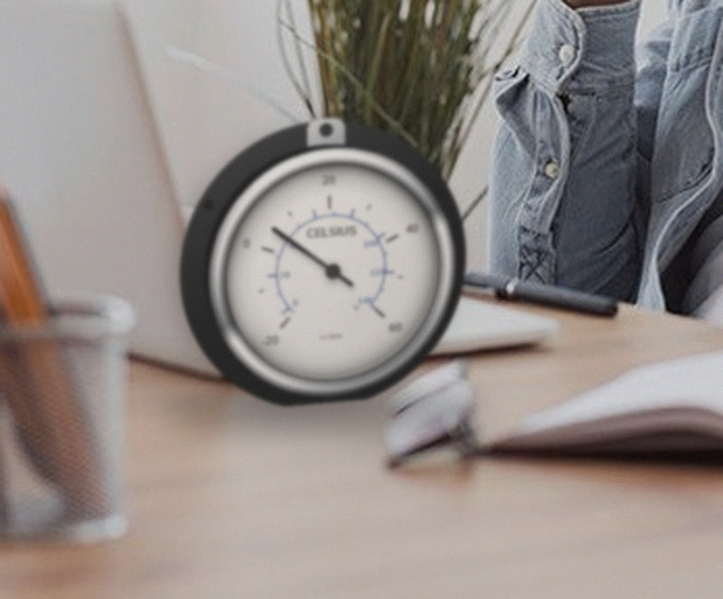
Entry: **5** °C
